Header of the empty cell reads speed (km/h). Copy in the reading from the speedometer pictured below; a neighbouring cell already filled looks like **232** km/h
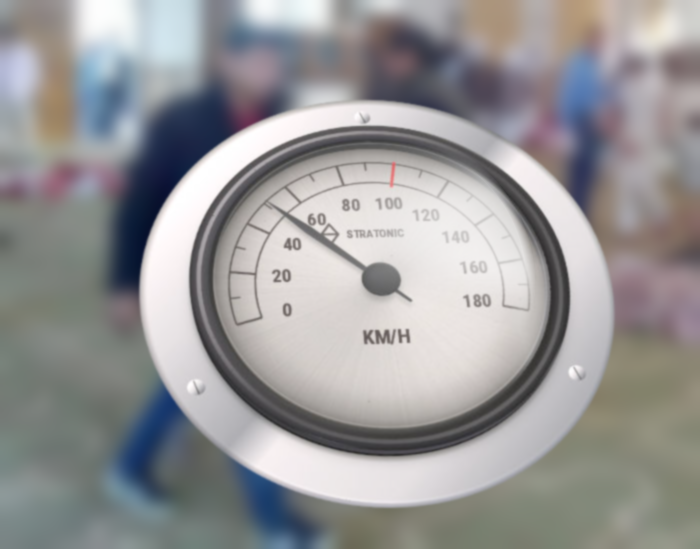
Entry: **50** km/h
